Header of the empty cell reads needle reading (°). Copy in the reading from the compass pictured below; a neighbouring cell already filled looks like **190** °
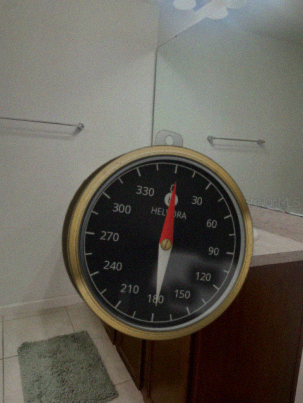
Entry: **0** °
